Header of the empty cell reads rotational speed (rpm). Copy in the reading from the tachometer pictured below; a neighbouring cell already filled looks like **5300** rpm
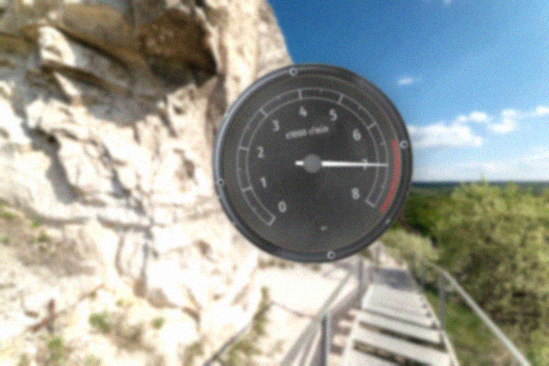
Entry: **7000** rpm
